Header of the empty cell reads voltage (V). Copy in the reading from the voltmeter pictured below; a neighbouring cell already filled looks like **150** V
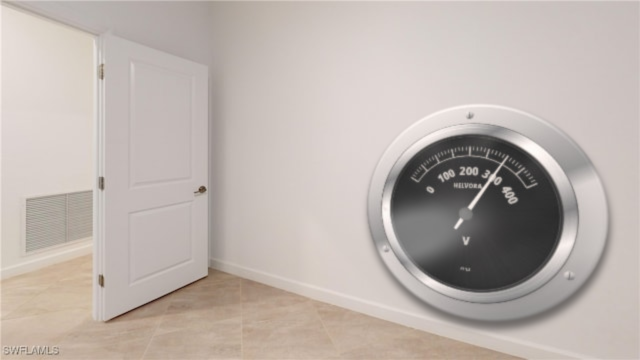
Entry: **300** V
